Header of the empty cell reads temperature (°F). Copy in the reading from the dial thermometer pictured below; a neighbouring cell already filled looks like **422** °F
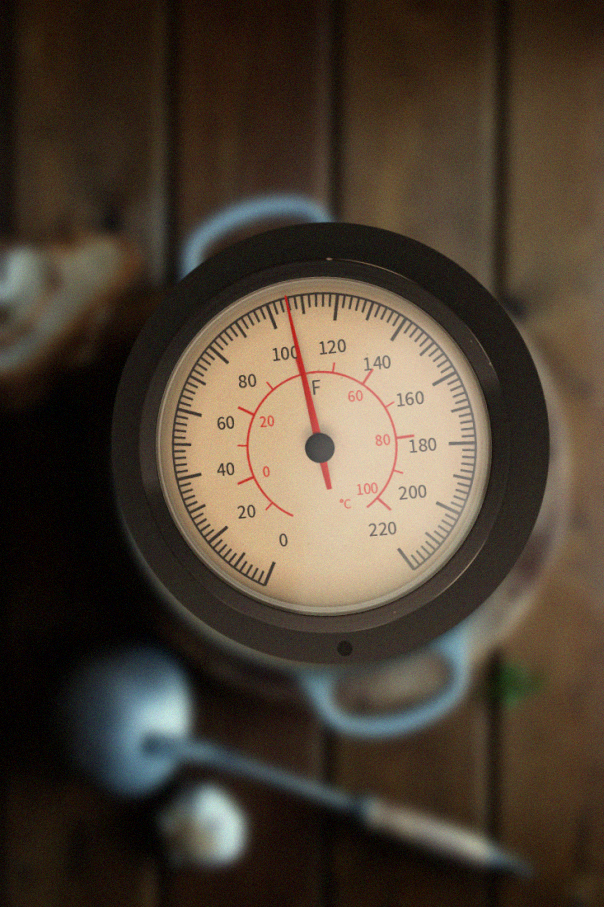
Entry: **106** °F
